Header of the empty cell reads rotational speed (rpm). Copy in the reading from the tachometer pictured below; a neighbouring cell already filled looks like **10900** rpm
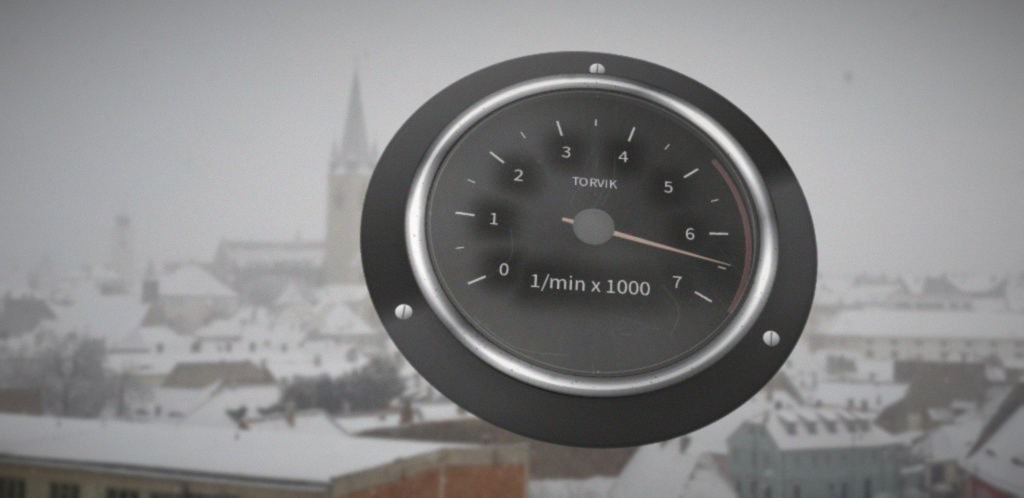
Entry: **6500** rpm
